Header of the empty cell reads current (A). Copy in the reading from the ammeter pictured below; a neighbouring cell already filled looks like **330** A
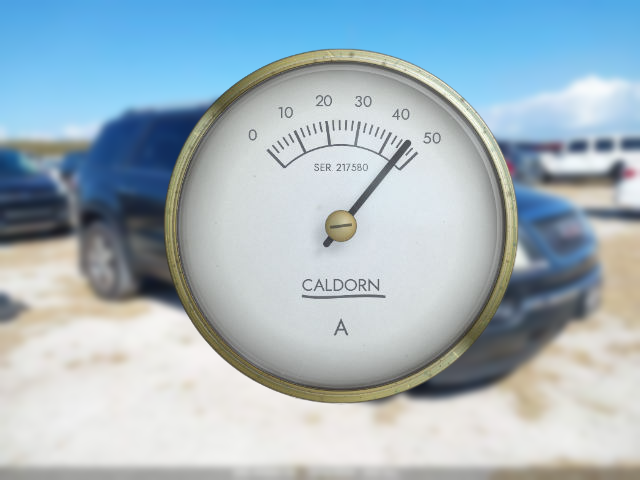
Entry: **46** A
